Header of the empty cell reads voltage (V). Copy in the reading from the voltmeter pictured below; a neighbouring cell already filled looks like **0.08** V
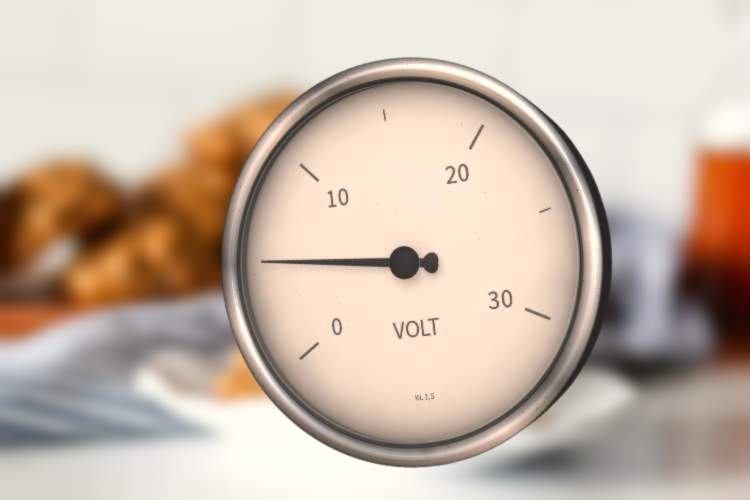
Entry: **5** V
